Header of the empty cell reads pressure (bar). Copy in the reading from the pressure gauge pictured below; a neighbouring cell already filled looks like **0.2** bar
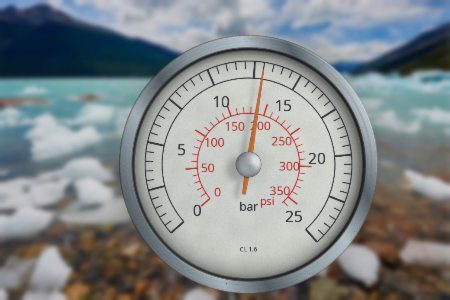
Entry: **13** bar
